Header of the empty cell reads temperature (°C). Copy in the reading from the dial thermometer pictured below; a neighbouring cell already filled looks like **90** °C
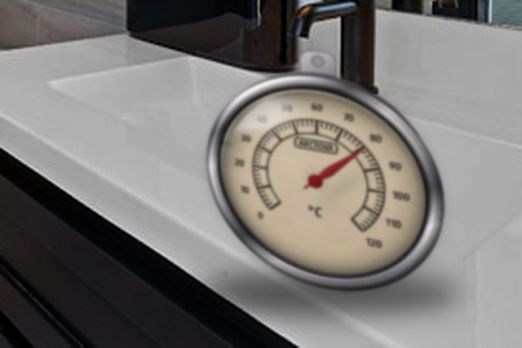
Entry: **80** °C
